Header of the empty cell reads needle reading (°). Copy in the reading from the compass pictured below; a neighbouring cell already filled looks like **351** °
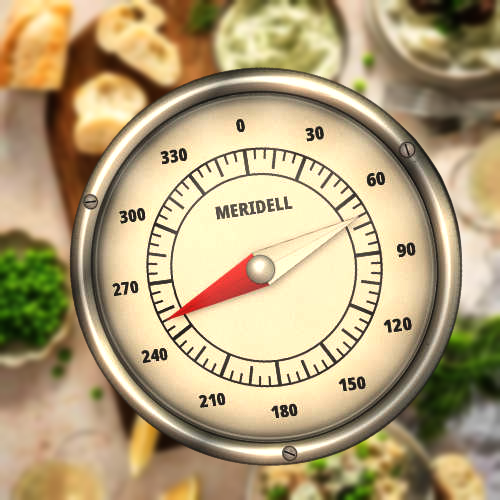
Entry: **250** °
